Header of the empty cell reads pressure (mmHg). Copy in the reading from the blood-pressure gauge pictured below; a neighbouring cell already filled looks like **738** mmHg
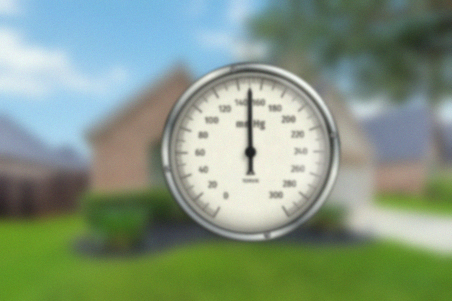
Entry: **150** mmHg
